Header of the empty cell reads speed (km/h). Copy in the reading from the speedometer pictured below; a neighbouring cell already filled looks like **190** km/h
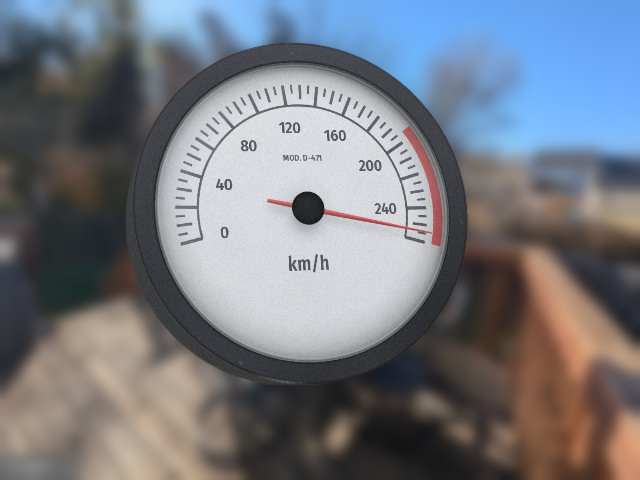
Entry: **255** km/h
